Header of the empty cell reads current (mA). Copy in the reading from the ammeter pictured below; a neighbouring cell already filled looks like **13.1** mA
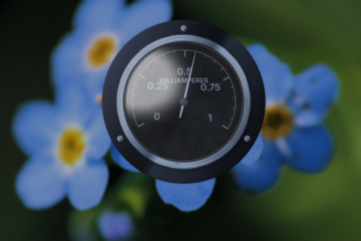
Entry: **0.55** mA
